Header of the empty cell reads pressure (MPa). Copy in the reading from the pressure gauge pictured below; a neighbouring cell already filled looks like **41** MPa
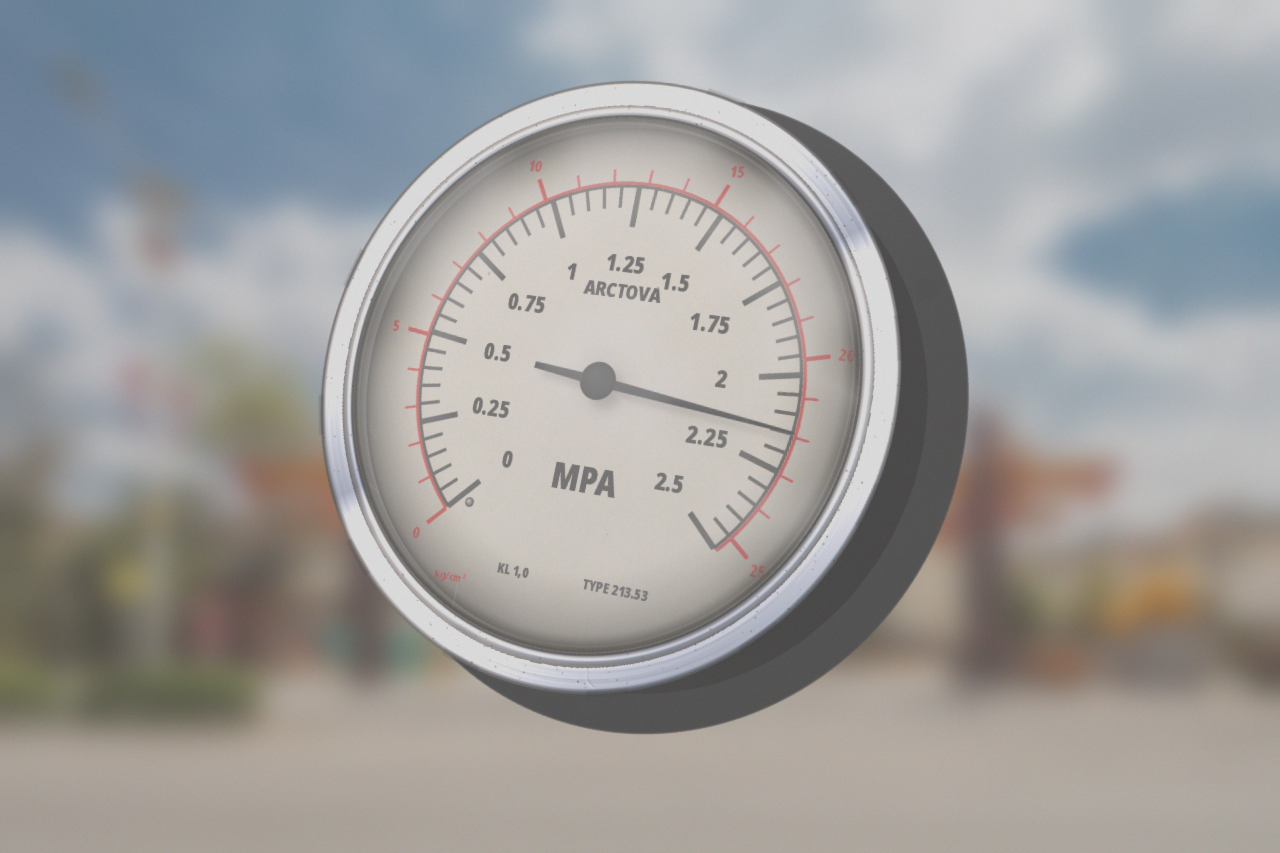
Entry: **2.15** MPa
